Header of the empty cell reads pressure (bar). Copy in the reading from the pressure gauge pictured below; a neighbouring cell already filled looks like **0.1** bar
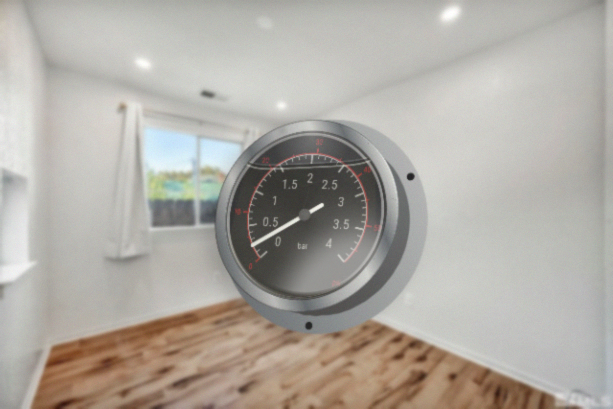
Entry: **0.2** bar
